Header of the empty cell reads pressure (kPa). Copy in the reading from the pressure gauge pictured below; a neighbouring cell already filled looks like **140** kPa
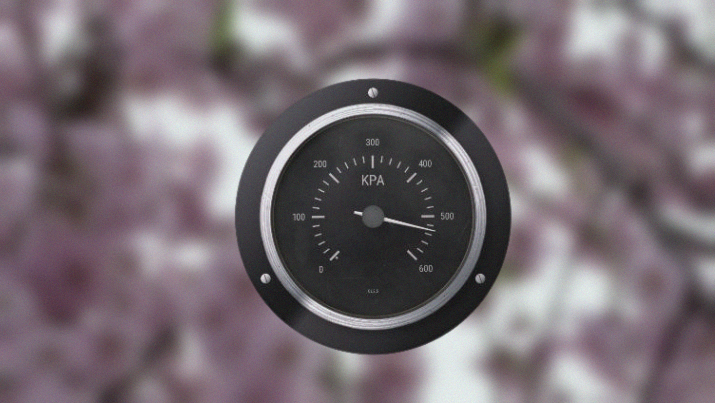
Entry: **530** kPa
